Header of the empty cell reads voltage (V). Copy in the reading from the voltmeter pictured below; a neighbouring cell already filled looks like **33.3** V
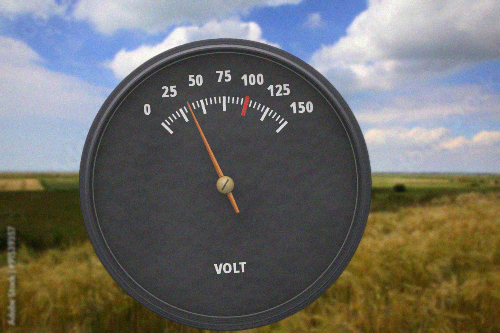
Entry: **35** V
